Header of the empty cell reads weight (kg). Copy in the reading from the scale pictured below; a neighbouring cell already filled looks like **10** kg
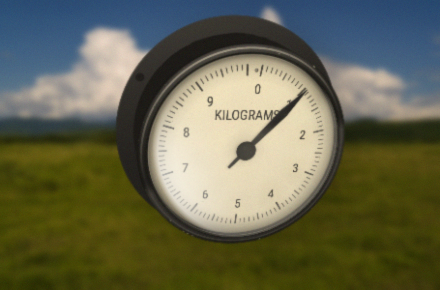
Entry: **1** kg
